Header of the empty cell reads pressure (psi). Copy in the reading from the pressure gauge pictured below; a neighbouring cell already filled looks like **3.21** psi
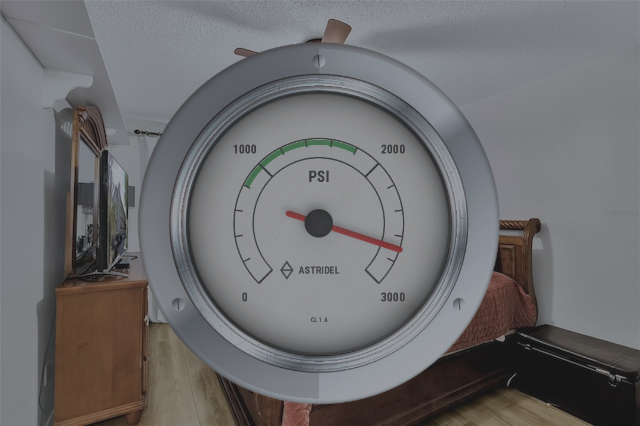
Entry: **2700** psi
